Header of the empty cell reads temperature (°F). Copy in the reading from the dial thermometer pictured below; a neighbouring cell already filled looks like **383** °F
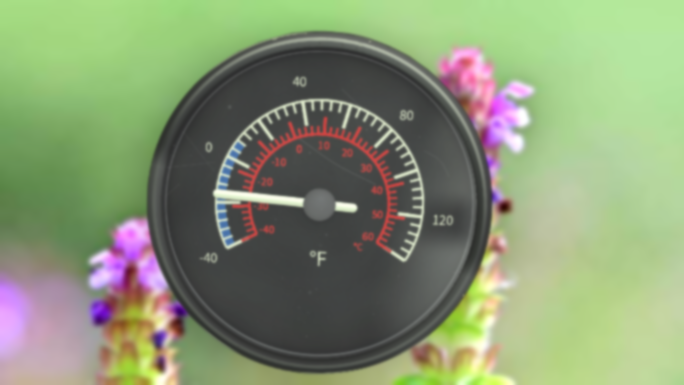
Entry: **-16** °F
